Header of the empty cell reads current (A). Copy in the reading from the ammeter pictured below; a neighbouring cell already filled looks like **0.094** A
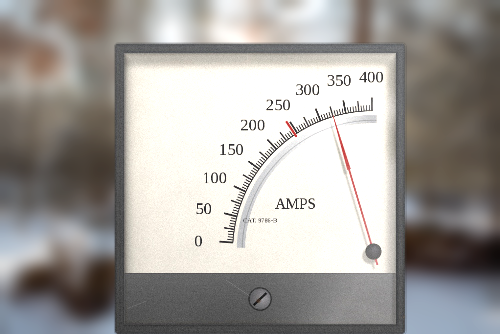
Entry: **325** A
